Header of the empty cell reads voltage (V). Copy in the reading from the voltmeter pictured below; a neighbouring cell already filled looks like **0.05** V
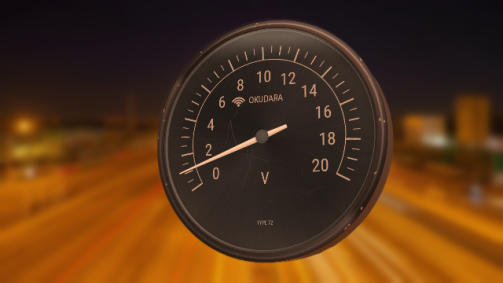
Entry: **1** V
